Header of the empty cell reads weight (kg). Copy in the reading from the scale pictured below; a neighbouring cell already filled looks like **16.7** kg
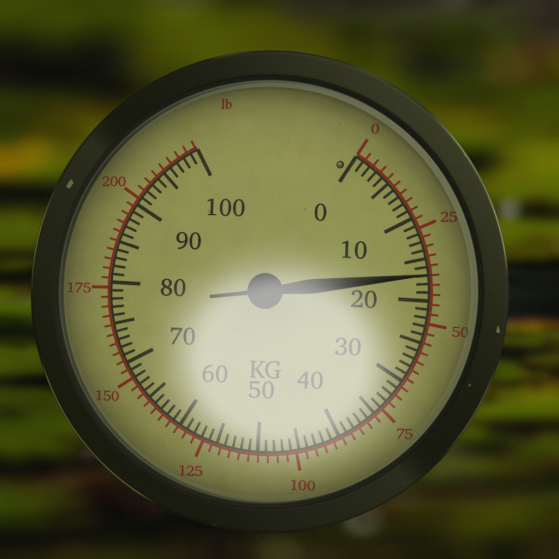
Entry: **17** kg
